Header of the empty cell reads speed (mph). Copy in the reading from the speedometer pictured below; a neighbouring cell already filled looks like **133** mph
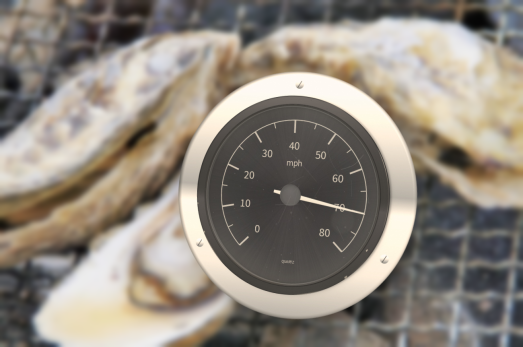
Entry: **70** mph
